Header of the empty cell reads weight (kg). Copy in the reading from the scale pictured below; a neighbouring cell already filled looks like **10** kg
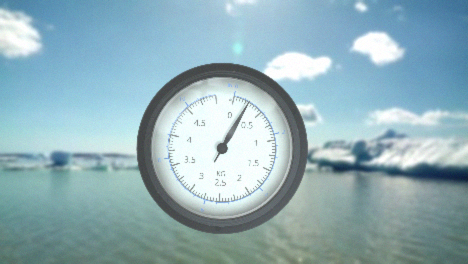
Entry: **0.25** kg
